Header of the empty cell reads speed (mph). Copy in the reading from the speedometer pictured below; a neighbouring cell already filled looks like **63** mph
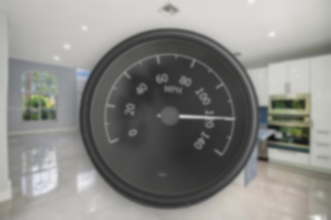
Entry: **120** mph
